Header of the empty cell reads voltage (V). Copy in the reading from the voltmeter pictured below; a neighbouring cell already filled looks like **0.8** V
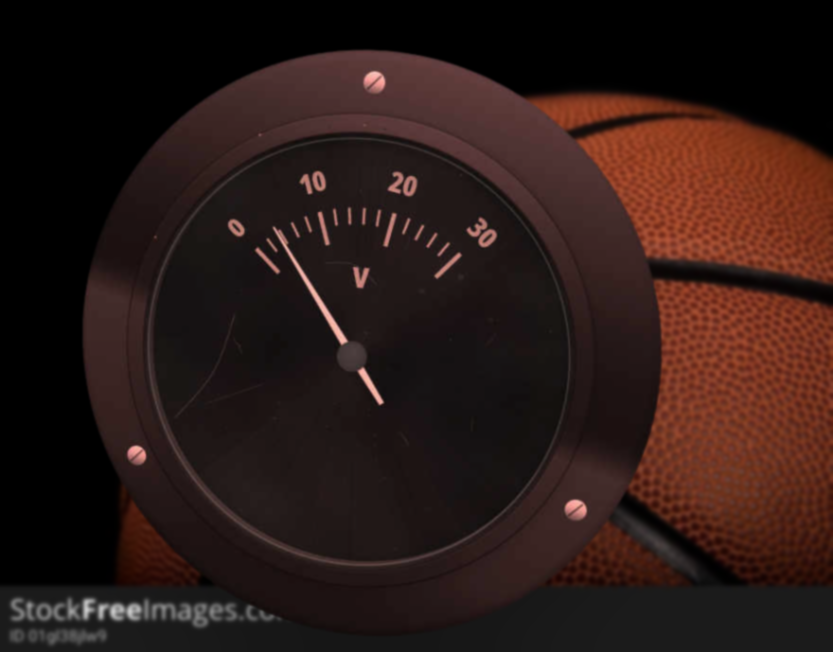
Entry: **4** V
